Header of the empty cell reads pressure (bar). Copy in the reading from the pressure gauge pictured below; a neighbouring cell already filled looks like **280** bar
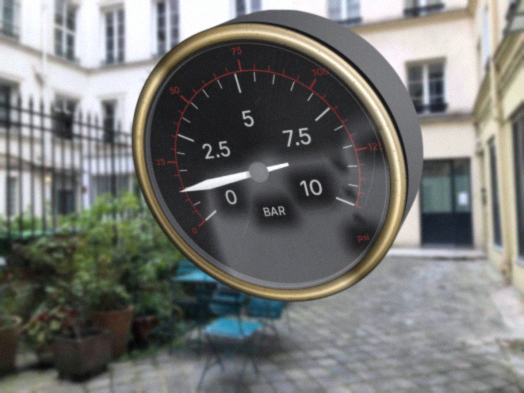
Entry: **1** bar
